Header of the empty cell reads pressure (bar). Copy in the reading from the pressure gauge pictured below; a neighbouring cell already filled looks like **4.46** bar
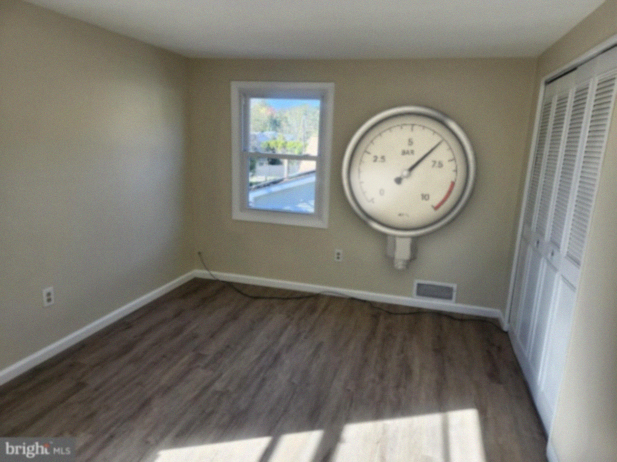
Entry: **6.5** bar
